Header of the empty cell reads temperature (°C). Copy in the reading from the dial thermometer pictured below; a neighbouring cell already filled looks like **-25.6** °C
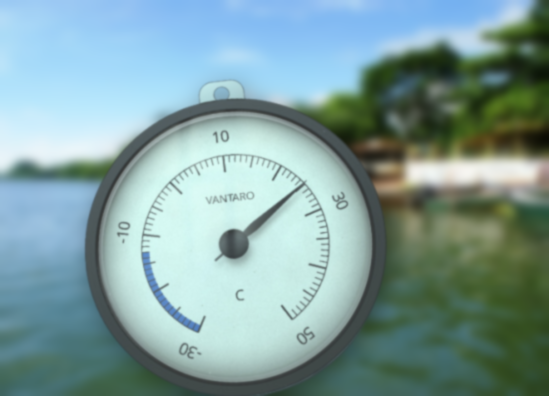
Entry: **25** °C
